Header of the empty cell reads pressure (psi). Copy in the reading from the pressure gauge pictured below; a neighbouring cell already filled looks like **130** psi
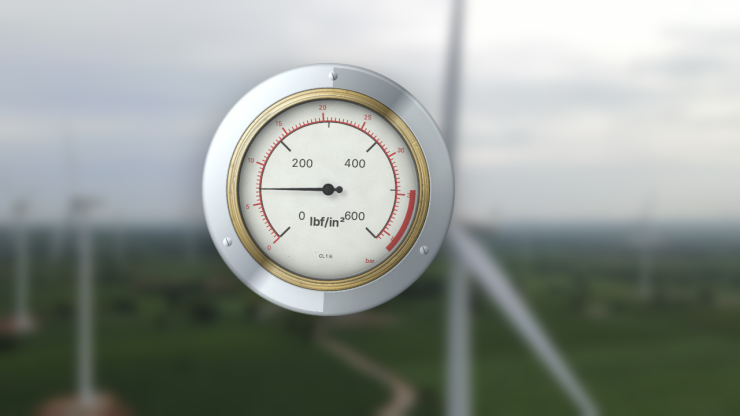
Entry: **100** psi
